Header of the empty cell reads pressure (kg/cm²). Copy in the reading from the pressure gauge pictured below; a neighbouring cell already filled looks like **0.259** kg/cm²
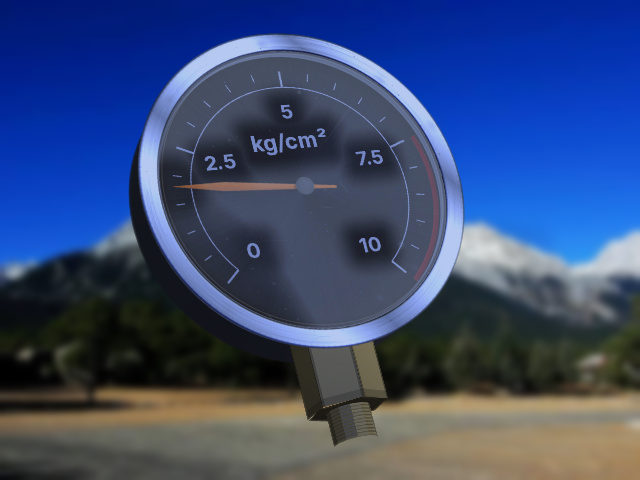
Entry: **1.75** kg/cm²
